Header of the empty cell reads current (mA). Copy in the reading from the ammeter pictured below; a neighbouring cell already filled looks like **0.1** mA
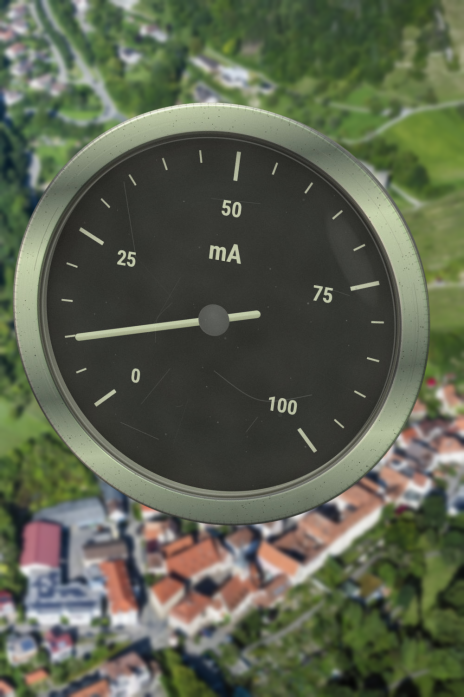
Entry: **10** mA
